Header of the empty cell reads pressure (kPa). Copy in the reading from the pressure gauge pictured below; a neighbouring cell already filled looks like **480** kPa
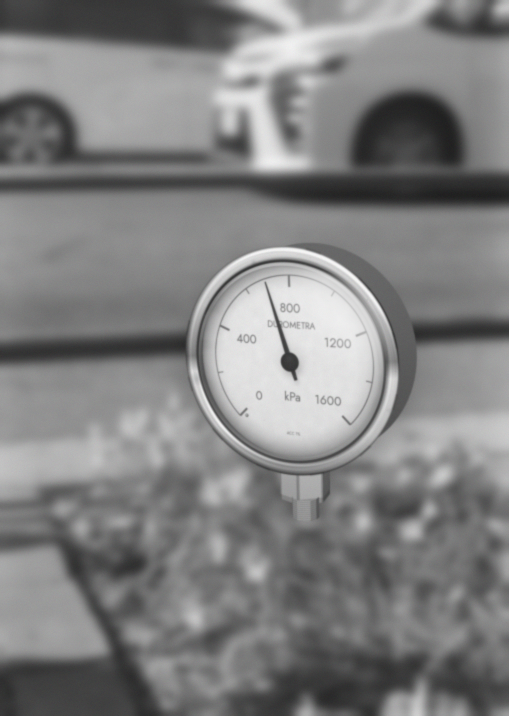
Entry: **700** kPa
